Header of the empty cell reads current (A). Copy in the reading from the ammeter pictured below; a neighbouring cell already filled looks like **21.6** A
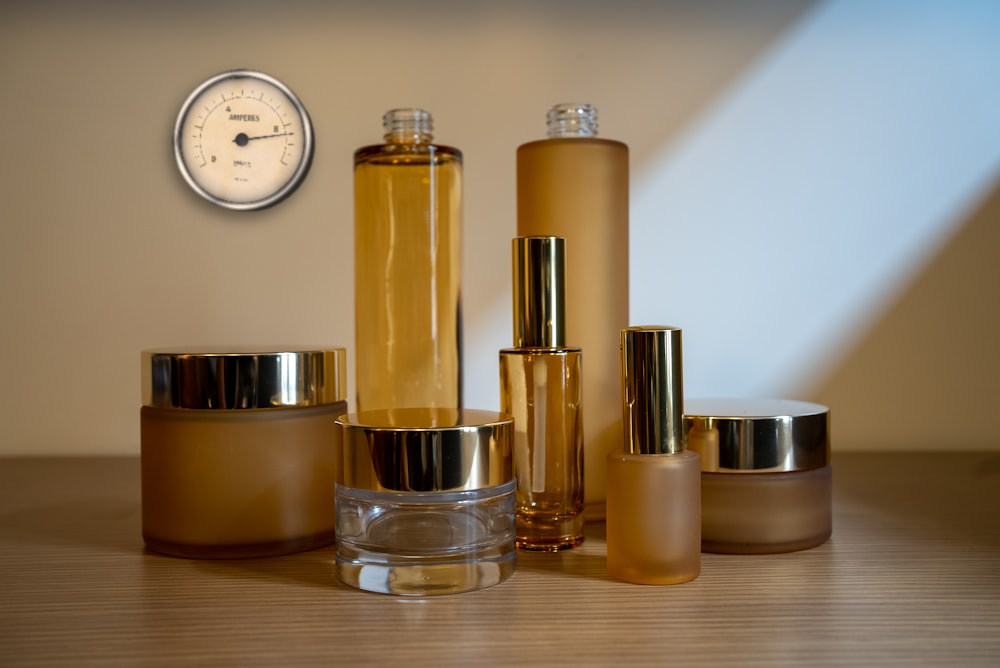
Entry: **8.5** A
